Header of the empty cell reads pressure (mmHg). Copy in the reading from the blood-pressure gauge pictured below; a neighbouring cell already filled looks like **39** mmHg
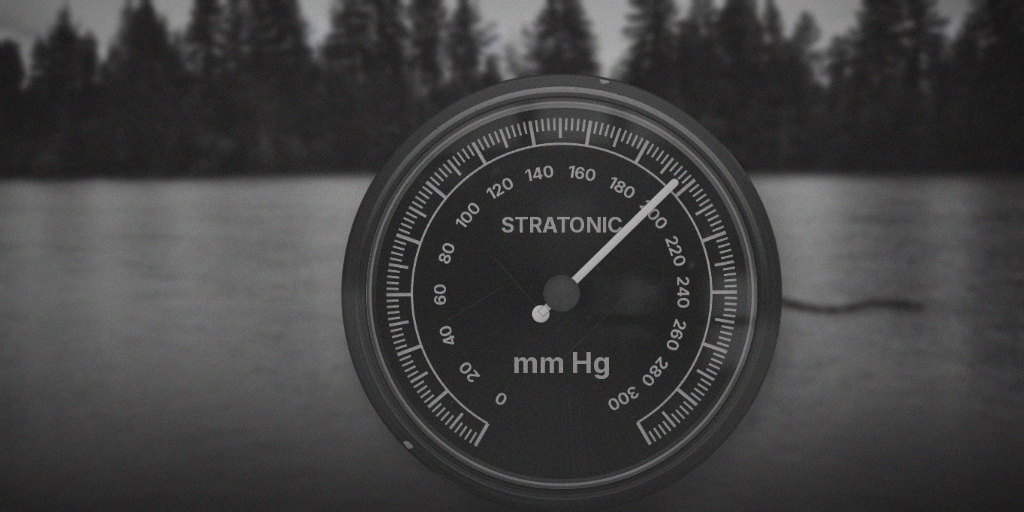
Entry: **196** mmHg
